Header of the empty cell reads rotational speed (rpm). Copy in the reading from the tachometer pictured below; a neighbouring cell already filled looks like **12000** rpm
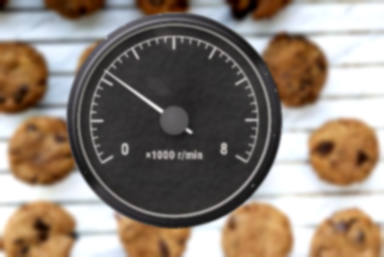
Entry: **2200** rpm
